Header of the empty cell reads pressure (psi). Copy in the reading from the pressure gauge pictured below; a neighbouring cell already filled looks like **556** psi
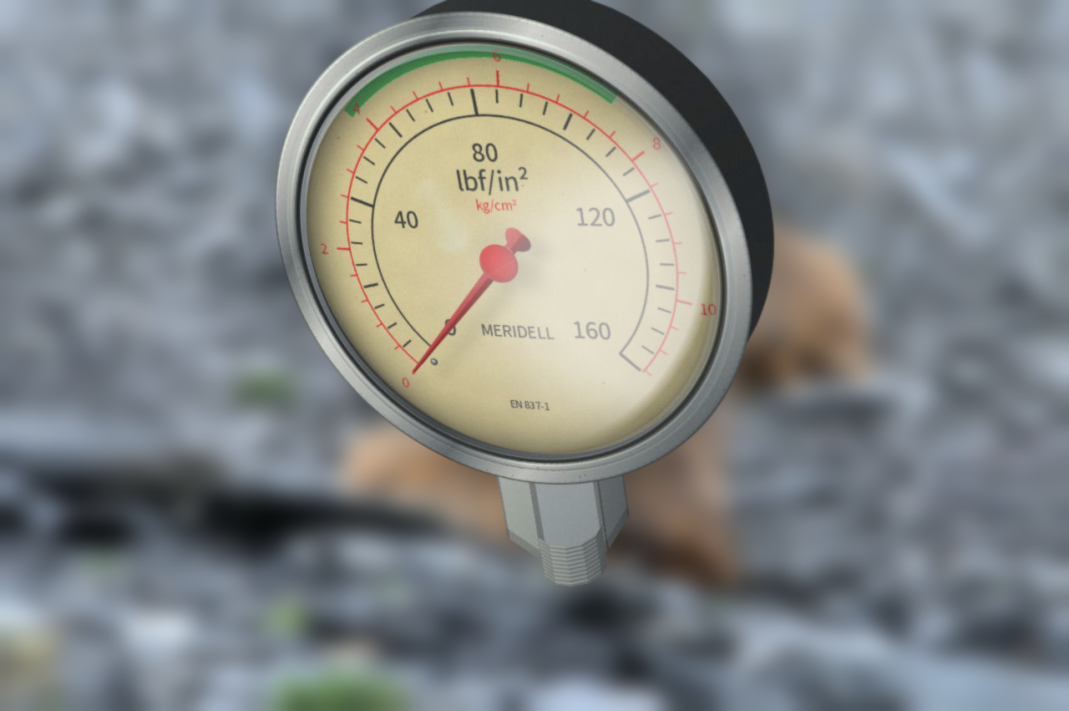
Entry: **0** psi
